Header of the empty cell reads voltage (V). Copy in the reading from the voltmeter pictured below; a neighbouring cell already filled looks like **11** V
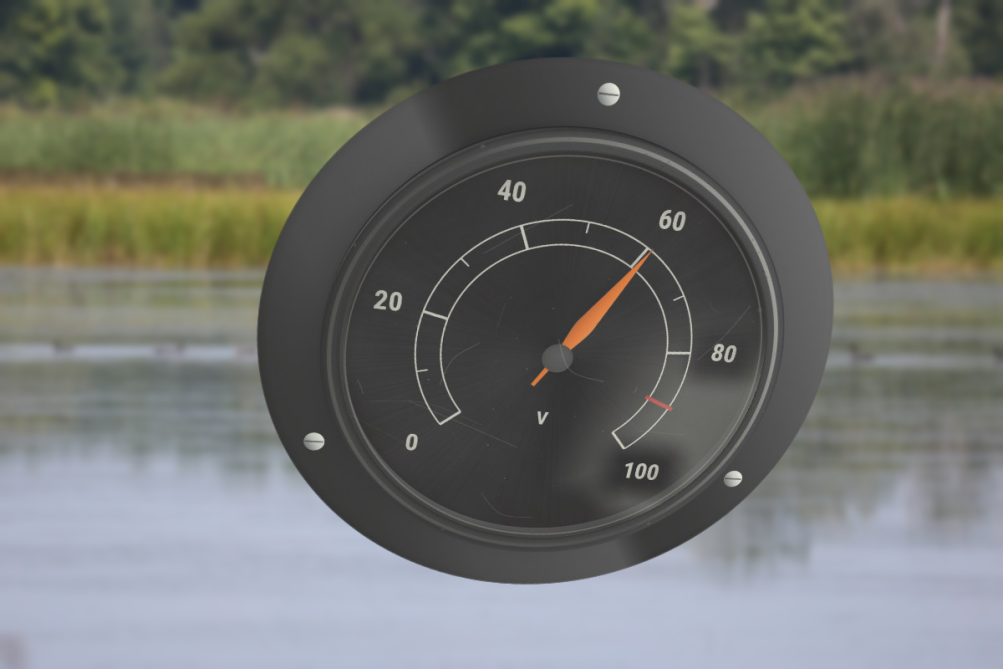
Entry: **60** V
